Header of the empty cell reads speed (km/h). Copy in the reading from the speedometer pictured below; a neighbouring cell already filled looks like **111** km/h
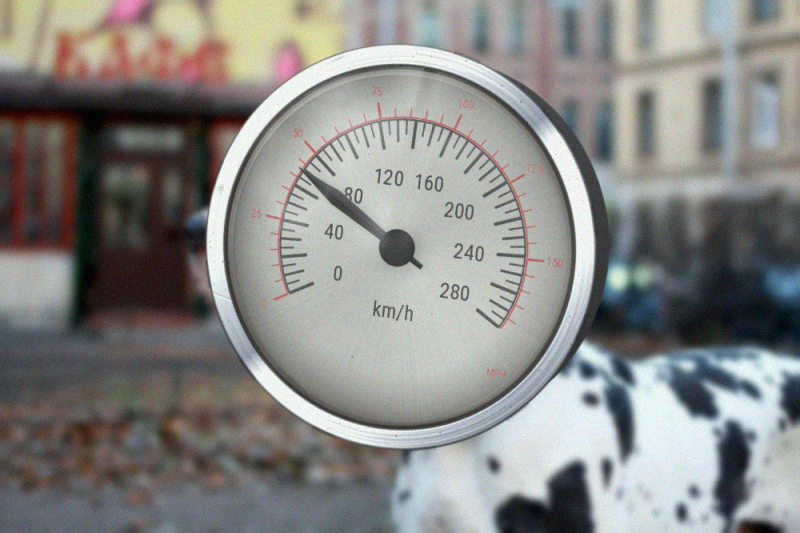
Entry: **70** km/h
